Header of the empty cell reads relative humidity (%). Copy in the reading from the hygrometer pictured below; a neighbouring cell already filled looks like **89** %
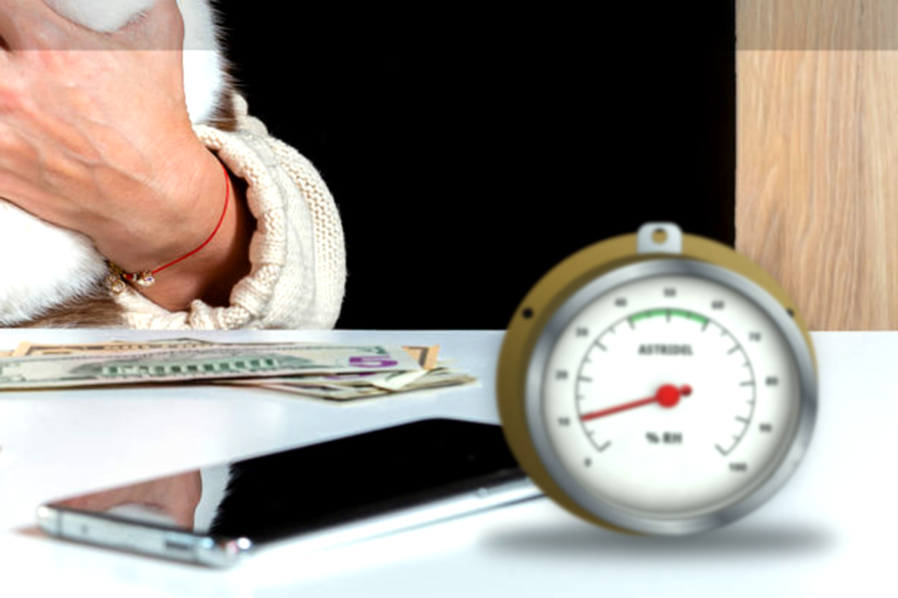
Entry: **10** %
